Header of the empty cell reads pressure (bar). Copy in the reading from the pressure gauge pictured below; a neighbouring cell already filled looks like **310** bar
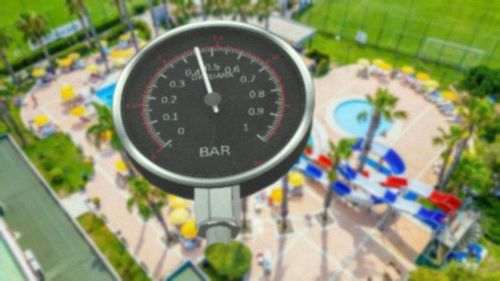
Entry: **0.45** bar
